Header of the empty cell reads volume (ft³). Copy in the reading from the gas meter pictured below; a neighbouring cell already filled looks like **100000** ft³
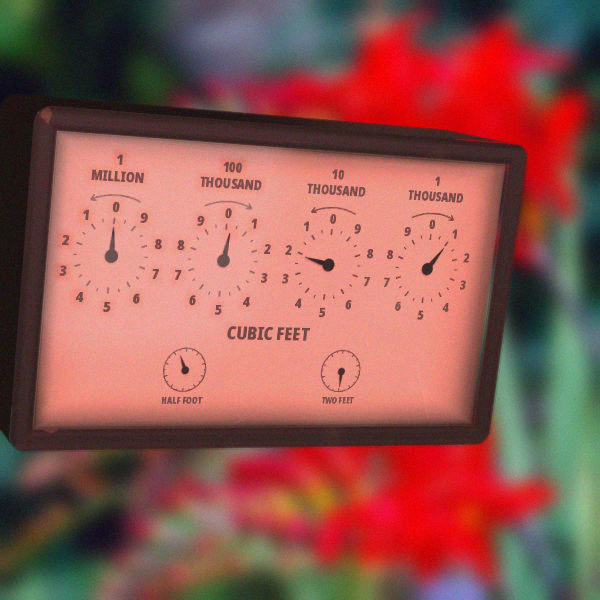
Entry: **2100** ft³
